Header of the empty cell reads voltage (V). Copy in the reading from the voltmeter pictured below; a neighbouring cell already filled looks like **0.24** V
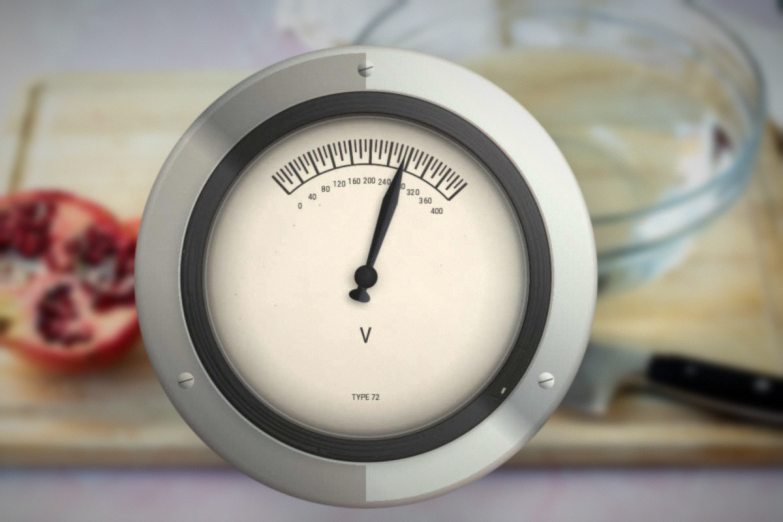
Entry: **270** V
